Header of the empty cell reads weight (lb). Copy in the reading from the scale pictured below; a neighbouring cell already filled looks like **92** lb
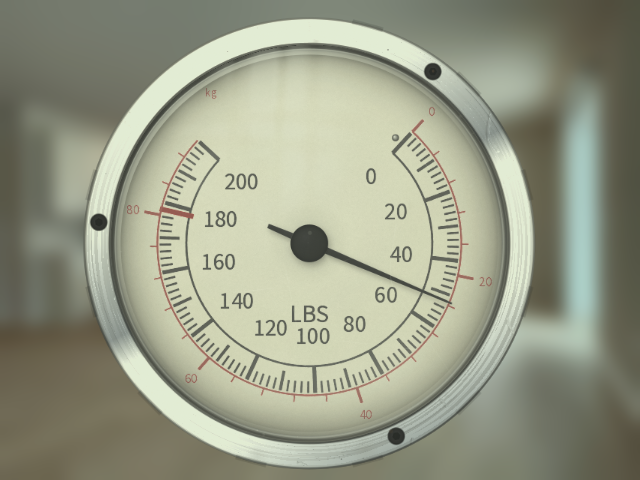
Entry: **52** lb
